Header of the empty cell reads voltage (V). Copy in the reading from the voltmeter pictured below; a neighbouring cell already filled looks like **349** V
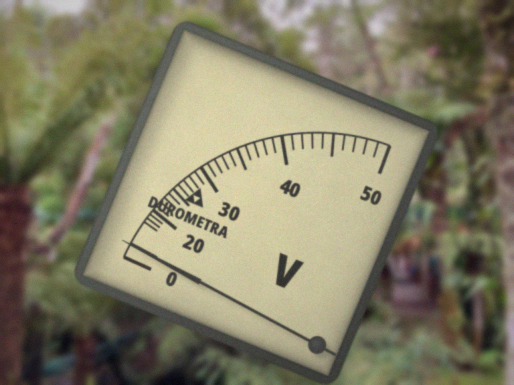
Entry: **10** V
